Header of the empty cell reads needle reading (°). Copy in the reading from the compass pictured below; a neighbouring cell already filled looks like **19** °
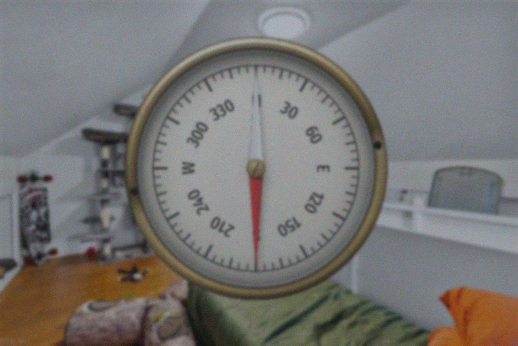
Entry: **180** °
